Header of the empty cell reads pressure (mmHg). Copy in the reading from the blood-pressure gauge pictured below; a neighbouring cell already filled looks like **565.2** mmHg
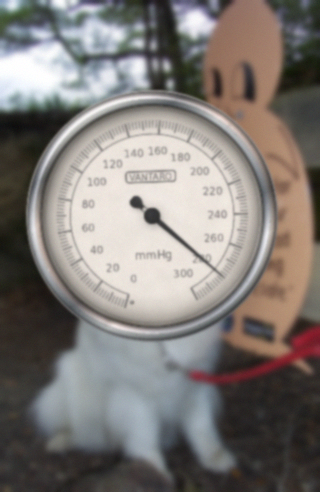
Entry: **280** mmHg
